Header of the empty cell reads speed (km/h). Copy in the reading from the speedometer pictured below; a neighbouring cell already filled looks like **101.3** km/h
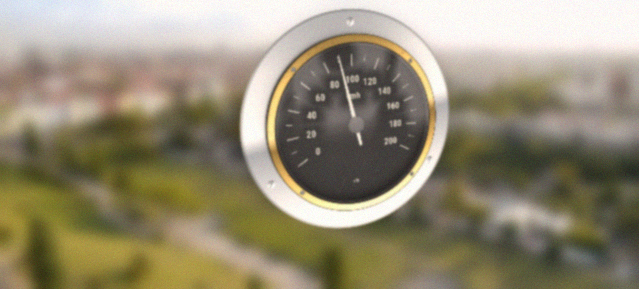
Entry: **90** km/h
